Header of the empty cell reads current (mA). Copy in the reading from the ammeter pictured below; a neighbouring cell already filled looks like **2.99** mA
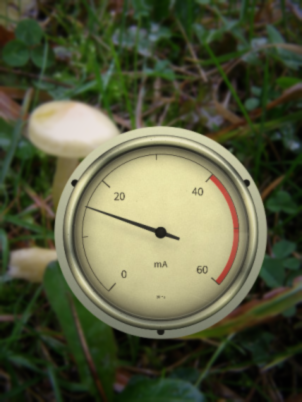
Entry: **15** mA
